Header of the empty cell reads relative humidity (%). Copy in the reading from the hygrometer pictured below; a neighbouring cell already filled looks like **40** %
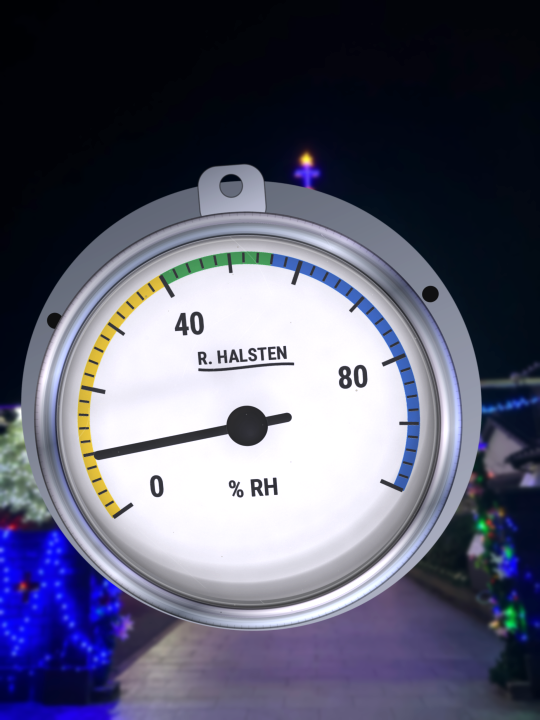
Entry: **10** %
